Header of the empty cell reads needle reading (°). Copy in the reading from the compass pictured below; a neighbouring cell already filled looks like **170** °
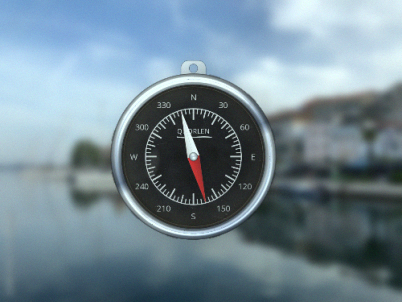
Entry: **165** °
